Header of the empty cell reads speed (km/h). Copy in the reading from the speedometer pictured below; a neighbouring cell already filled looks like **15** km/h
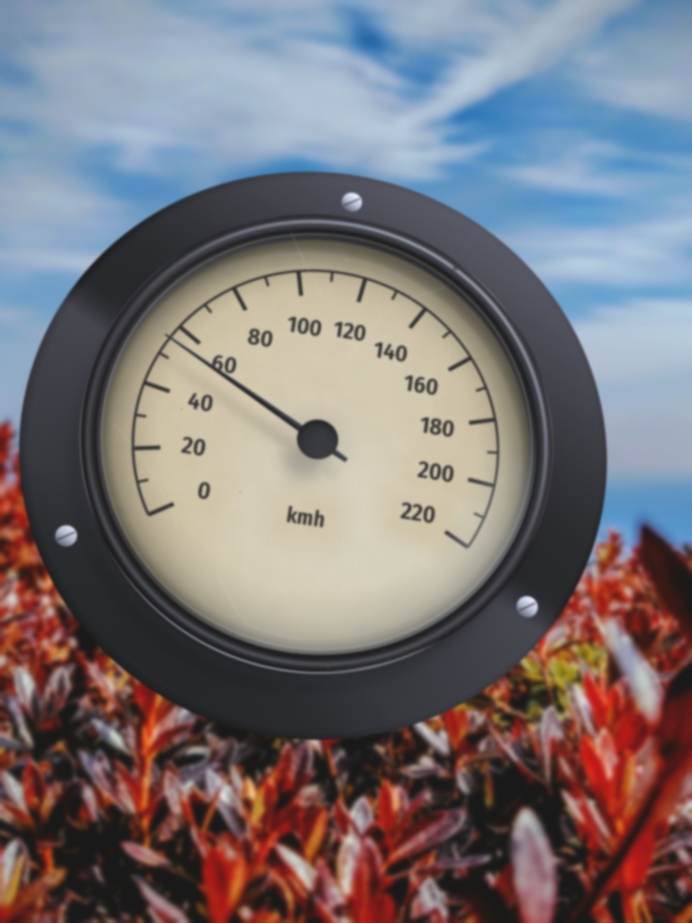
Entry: **55** km/h
